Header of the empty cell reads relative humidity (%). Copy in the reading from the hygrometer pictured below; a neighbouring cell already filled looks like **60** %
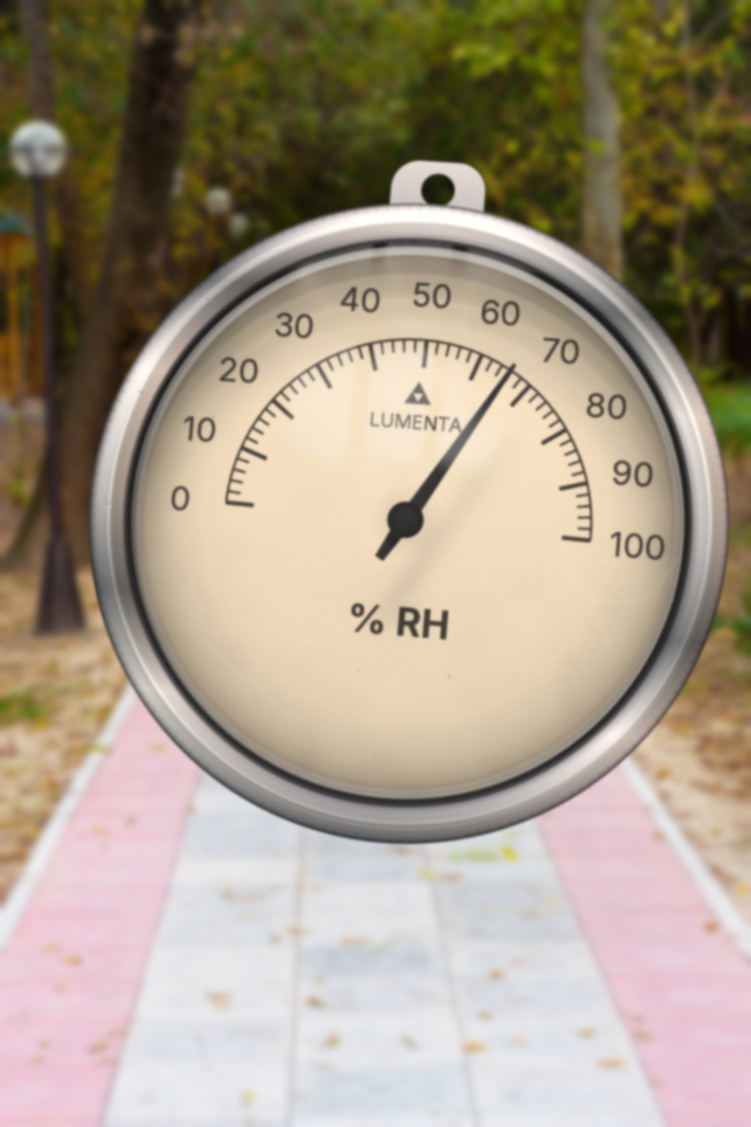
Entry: **66** %
